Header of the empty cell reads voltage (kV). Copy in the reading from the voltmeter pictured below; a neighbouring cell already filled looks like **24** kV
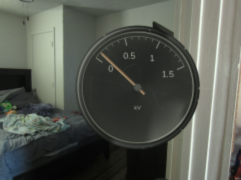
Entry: **0.1** kV
